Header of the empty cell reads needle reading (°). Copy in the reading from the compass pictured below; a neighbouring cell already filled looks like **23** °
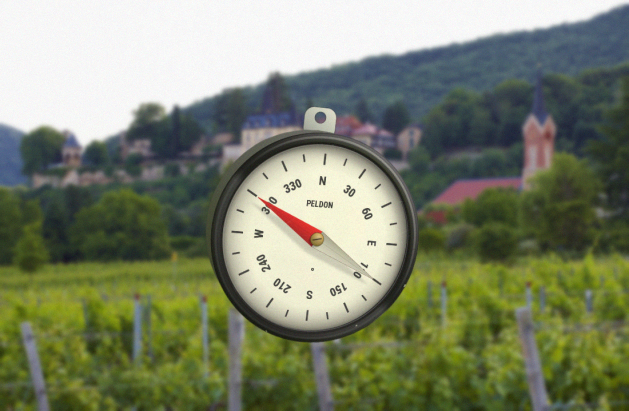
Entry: **300** °
